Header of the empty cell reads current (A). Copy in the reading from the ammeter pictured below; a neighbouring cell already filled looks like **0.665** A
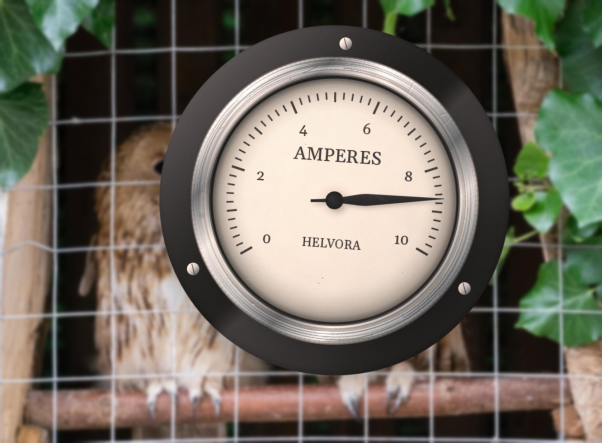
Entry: **8.7** A
